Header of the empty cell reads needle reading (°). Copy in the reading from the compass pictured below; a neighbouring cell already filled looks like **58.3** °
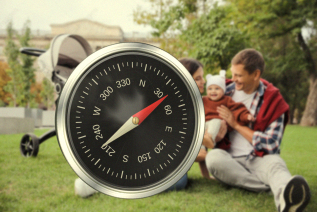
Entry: **40** °
